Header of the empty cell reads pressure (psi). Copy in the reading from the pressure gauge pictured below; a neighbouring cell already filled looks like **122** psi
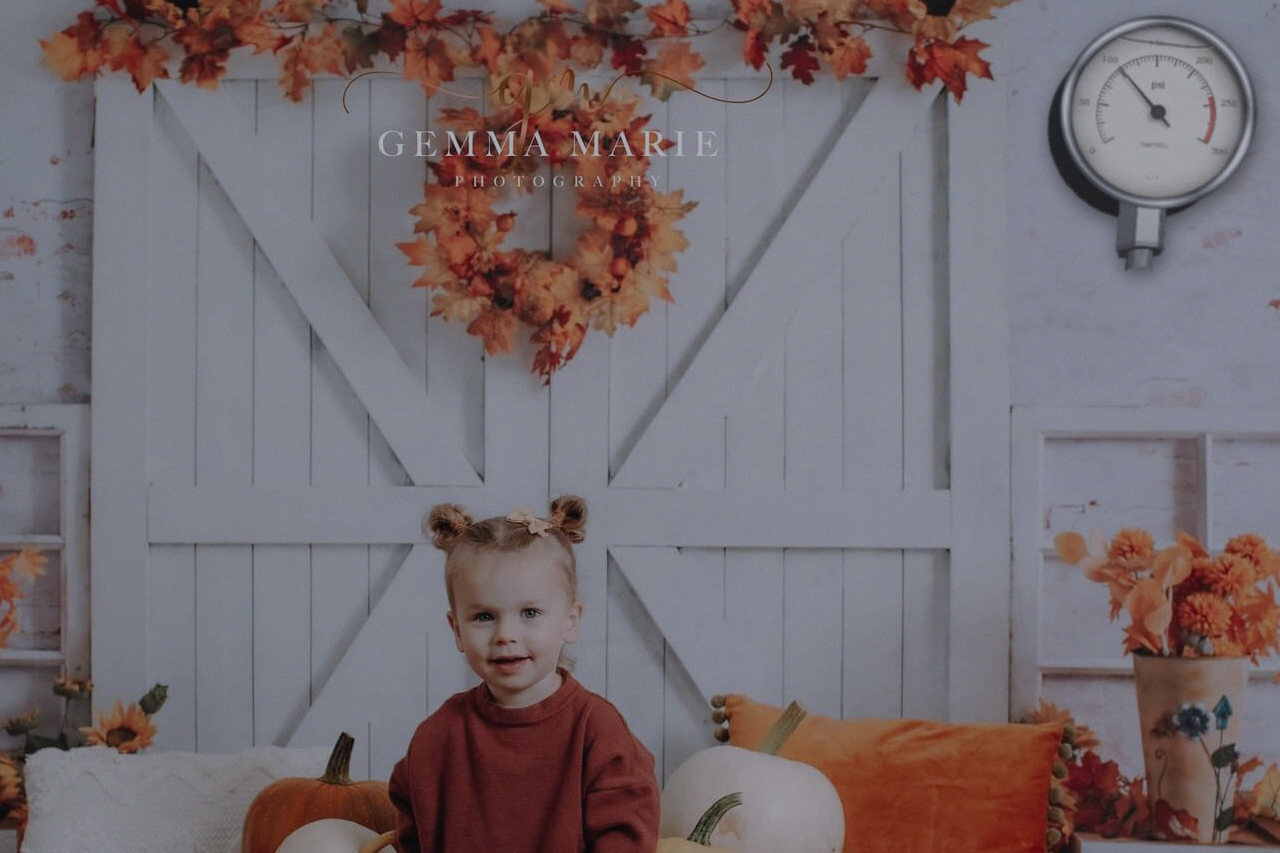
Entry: **100** psi
